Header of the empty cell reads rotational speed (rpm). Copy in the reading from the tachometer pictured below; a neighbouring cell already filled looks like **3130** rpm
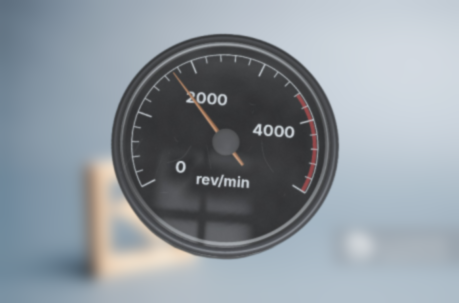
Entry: **1700** rpm
